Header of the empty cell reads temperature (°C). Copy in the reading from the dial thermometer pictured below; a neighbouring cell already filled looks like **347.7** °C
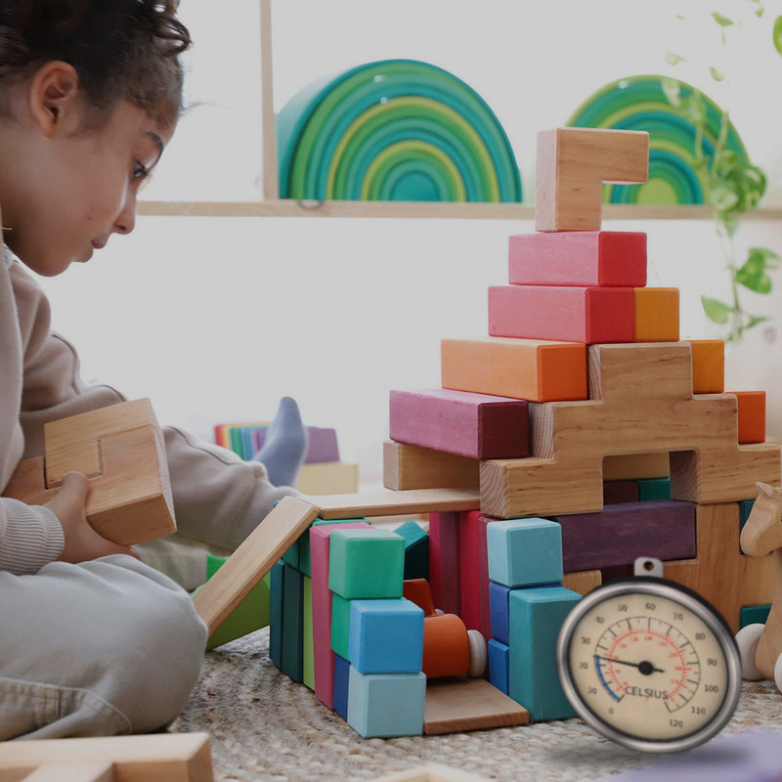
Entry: **25** °C
